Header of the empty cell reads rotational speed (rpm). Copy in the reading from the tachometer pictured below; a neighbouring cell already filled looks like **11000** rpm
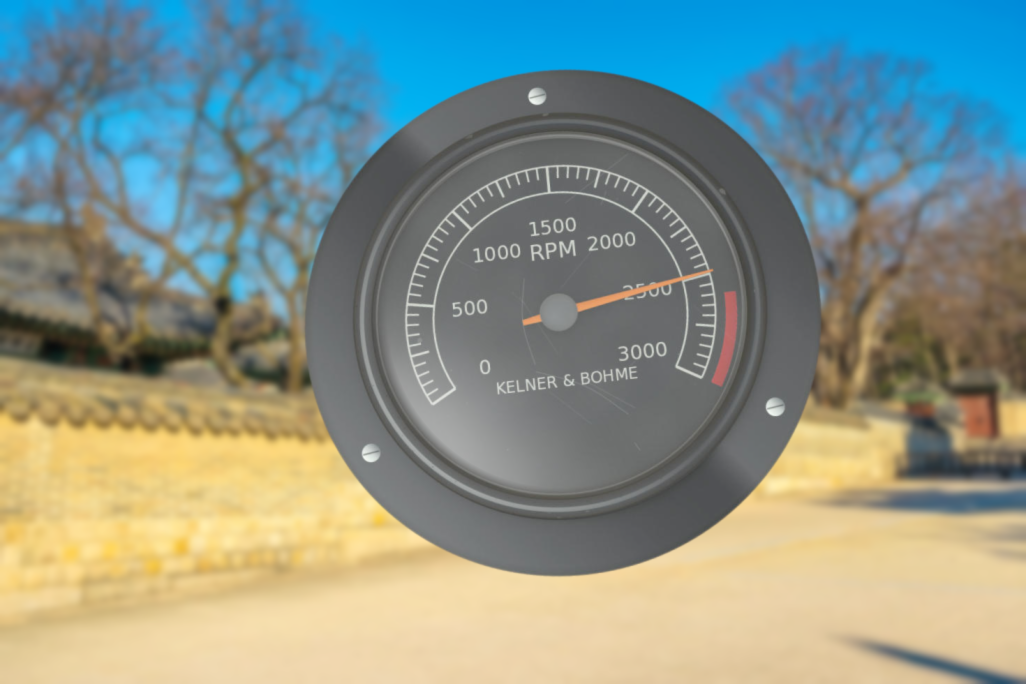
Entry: **2500** rpm
